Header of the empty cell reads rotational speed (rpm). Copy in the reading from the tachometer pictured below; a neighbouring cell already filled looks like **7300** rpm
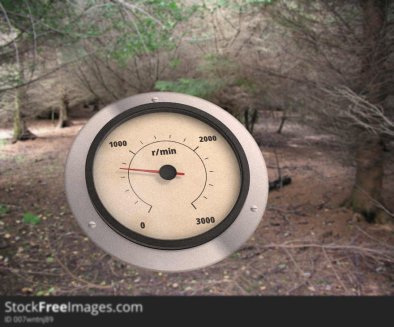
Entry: **700** rpm
